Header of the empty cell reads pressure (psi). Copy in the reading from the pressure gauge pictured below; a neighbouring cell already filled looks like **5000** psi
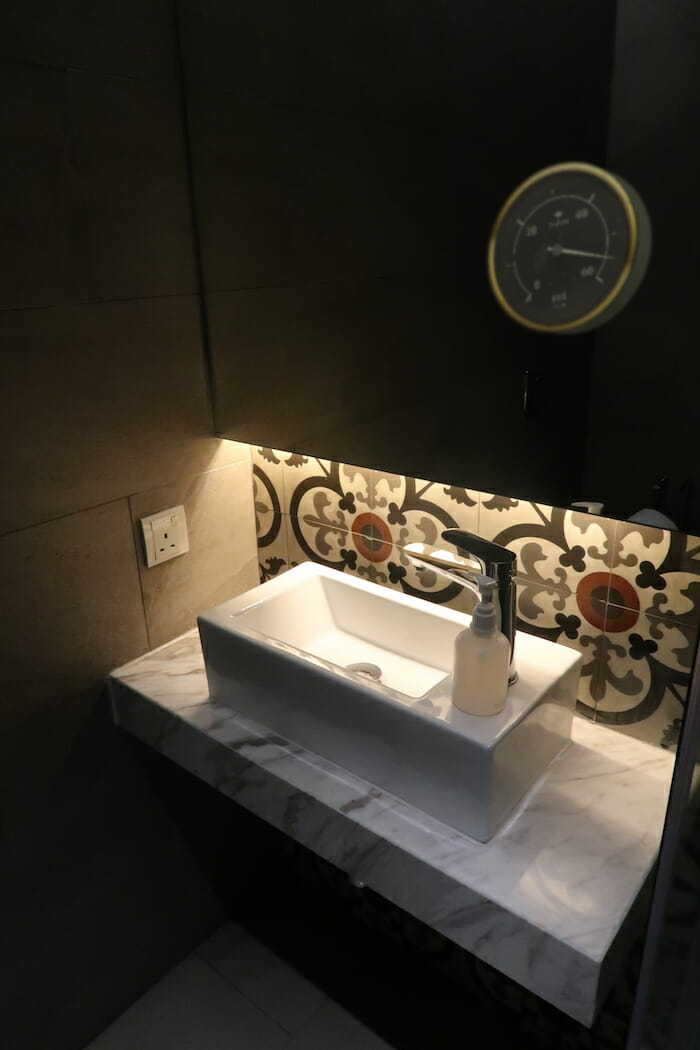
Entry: **55** psi
